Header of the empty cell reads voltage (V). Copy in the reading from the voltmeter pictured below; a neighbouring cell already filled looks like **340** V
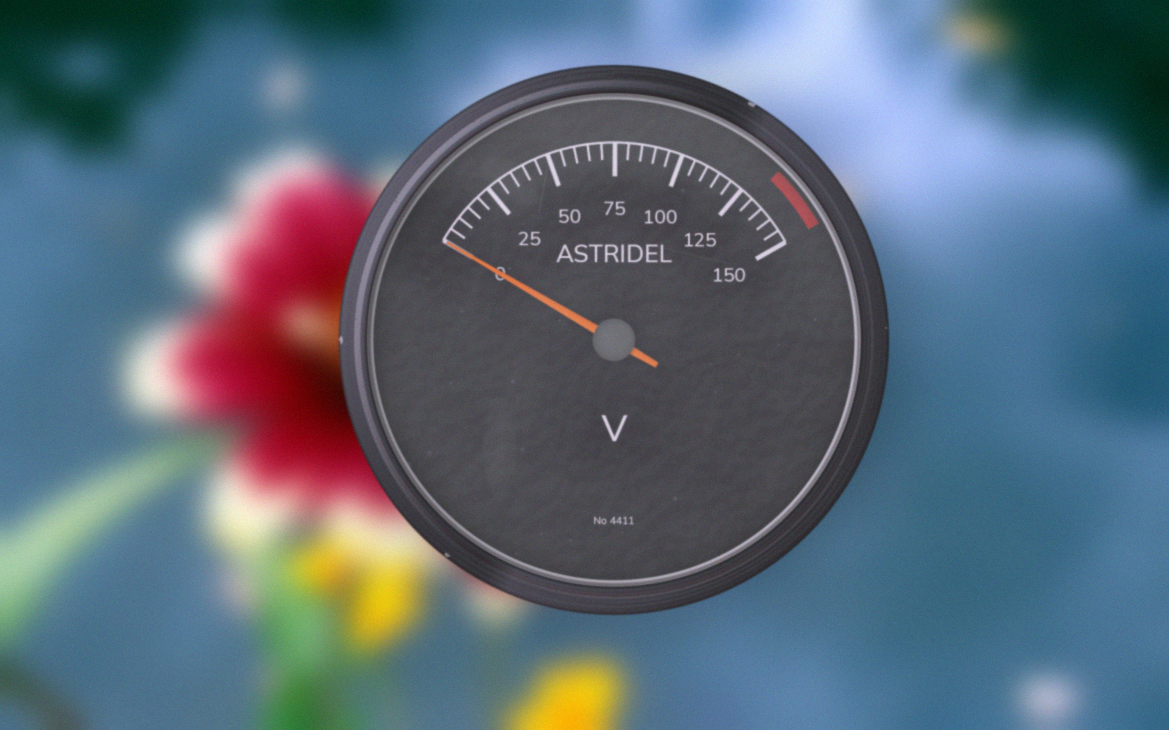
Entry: **0** V
